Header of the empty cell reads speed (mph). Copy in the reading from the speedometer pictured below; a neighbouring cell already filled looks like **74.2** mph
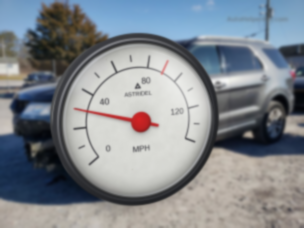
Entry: **30** mph
